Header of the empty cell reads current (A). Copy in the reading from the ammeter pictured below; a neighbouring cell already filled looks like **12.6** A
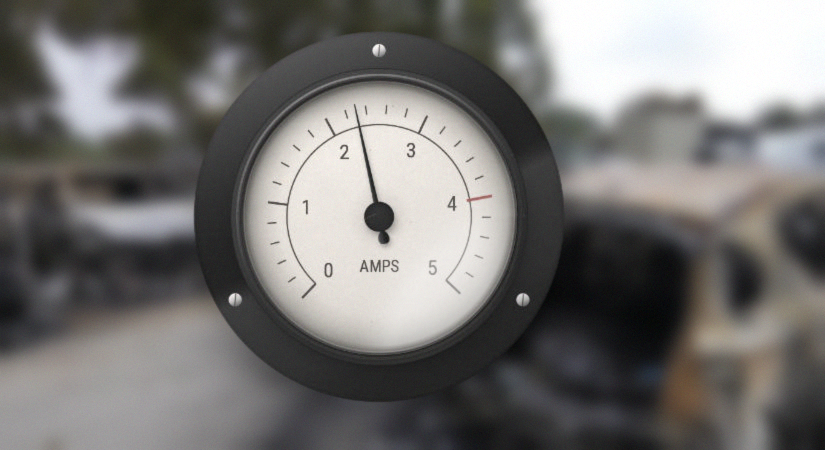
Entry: **2.3** A
